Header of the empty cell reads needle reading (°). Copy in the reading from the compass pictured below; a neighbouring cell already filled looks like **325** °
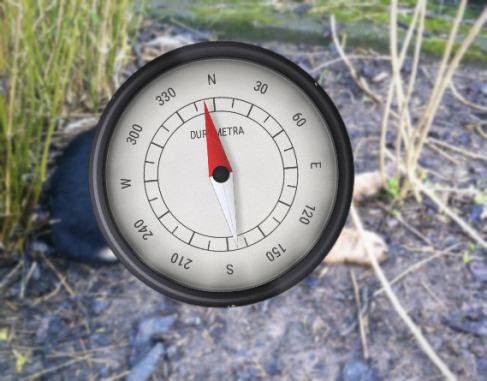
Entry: **352.5** °
